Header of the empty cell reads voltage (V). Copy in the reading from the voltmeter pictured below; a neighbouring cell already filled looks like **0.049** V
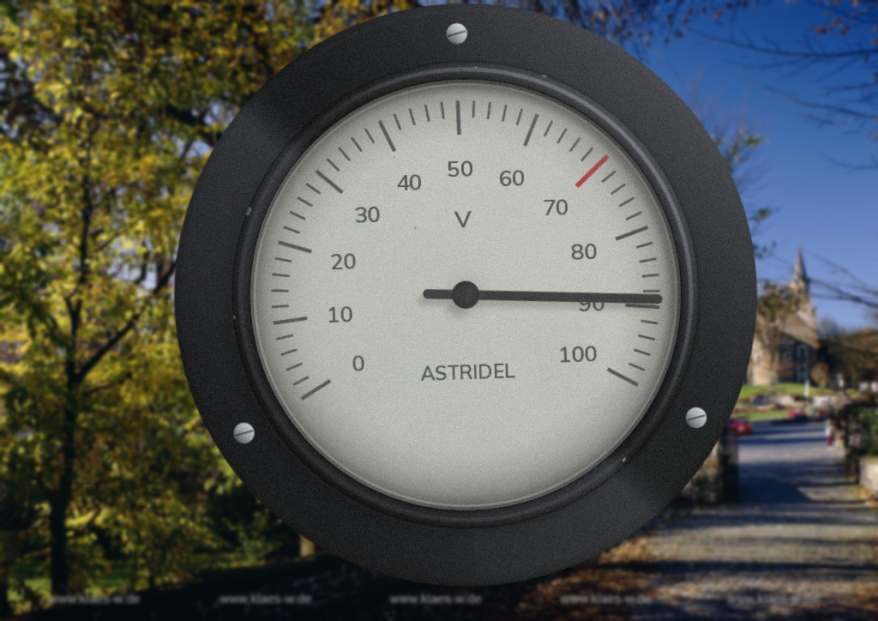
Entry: **89** V
